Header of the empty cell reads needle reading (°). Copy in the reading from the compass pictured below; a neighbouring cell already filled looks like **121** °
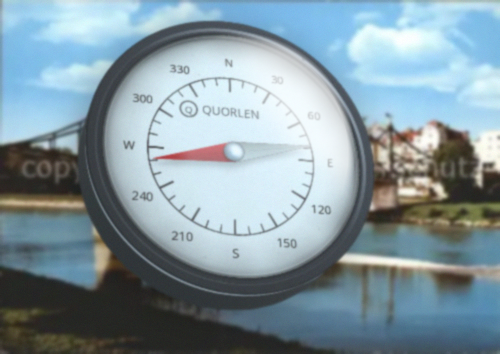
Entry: **260** °
